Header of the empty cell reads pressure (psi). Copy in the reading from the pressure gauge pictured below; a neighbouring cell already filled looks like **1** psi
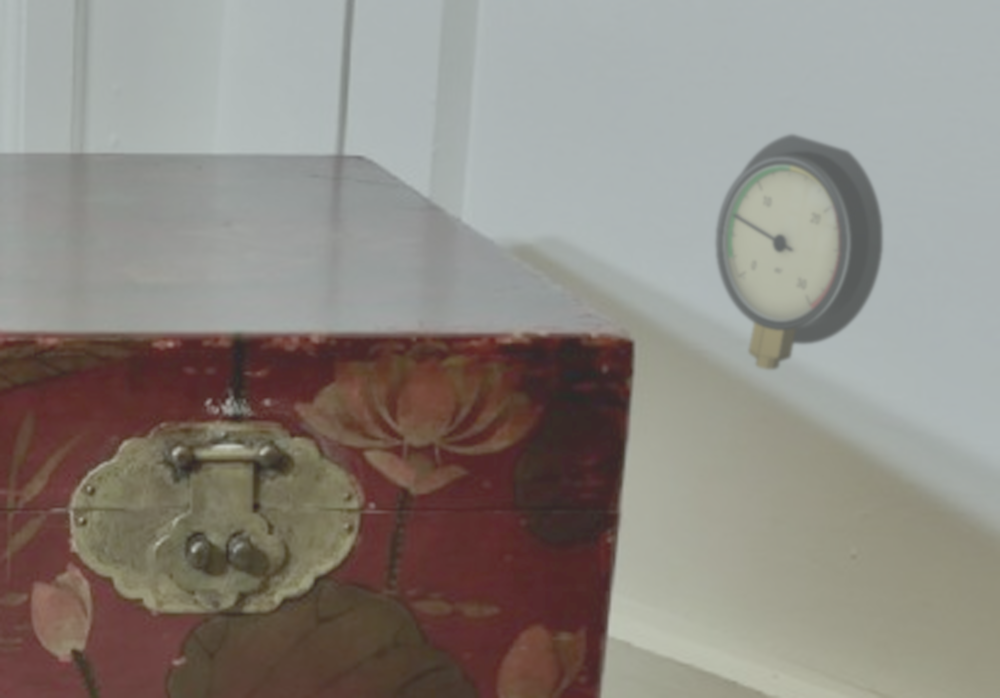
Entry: **6** psi
